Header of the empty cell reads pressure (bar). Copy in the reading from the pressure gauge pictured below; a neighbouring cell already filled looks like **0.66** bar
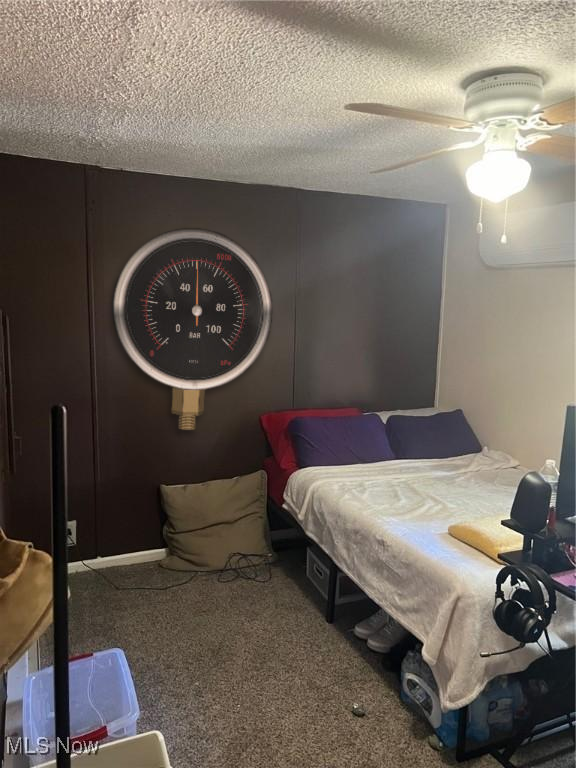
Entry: **50** bar
